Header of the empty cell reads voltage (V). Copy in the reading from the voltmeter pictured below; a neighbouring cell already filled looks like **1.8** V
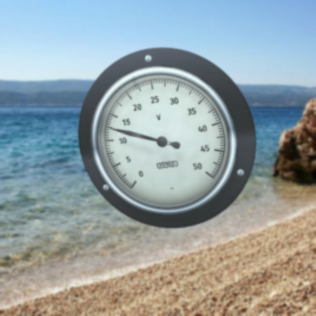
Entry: **12.5** V
